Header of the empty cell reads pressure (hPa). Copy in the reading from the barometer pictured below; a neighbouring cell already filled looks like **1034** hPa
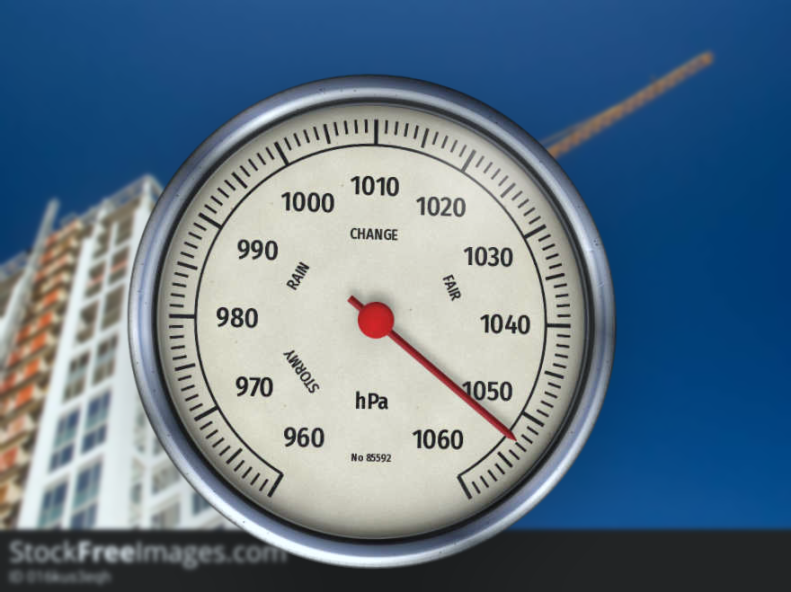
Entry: **1053** hPa
